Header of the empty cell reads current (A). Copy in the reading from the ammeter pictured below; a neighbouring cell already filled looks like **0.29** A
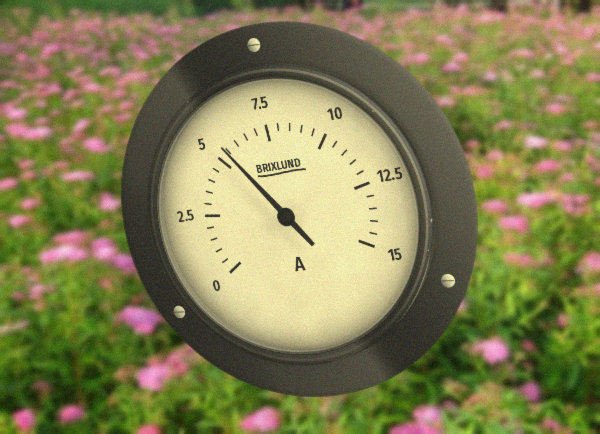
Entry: **5.5** A
